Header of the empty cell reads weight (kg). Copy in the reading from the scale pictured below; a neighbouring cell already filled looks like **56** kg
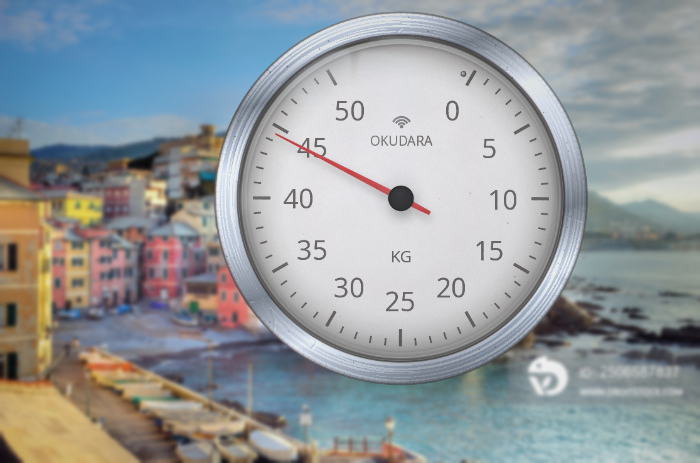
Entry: **44.5** kg
